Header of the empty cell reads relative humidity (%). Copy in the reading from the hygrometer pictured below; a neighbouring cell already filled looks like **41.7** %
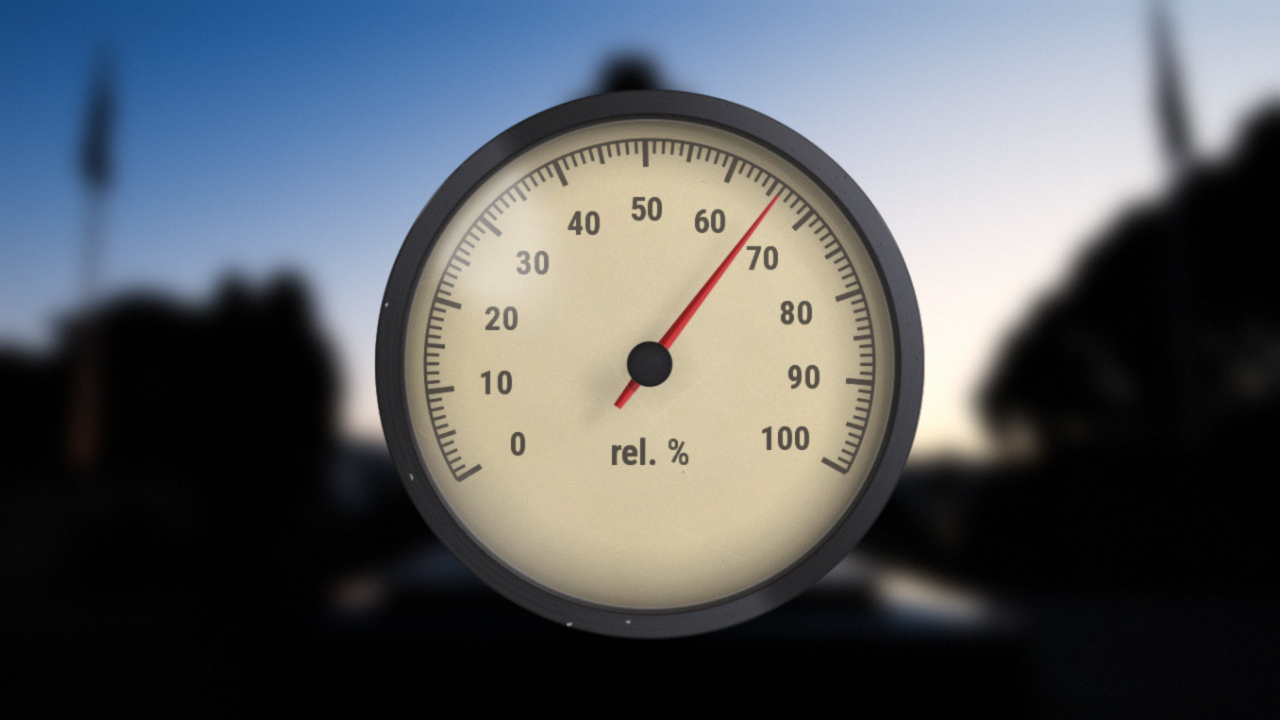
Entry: **66** %
